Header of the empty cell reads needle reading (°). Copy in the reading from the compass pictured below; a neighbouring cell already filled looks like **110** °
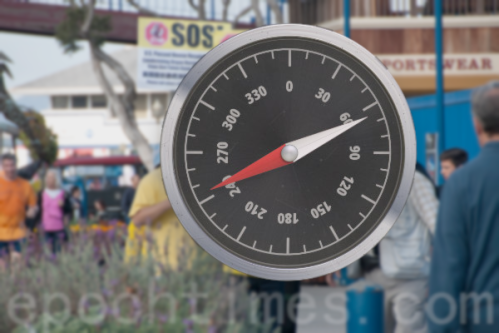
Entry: **245** °
